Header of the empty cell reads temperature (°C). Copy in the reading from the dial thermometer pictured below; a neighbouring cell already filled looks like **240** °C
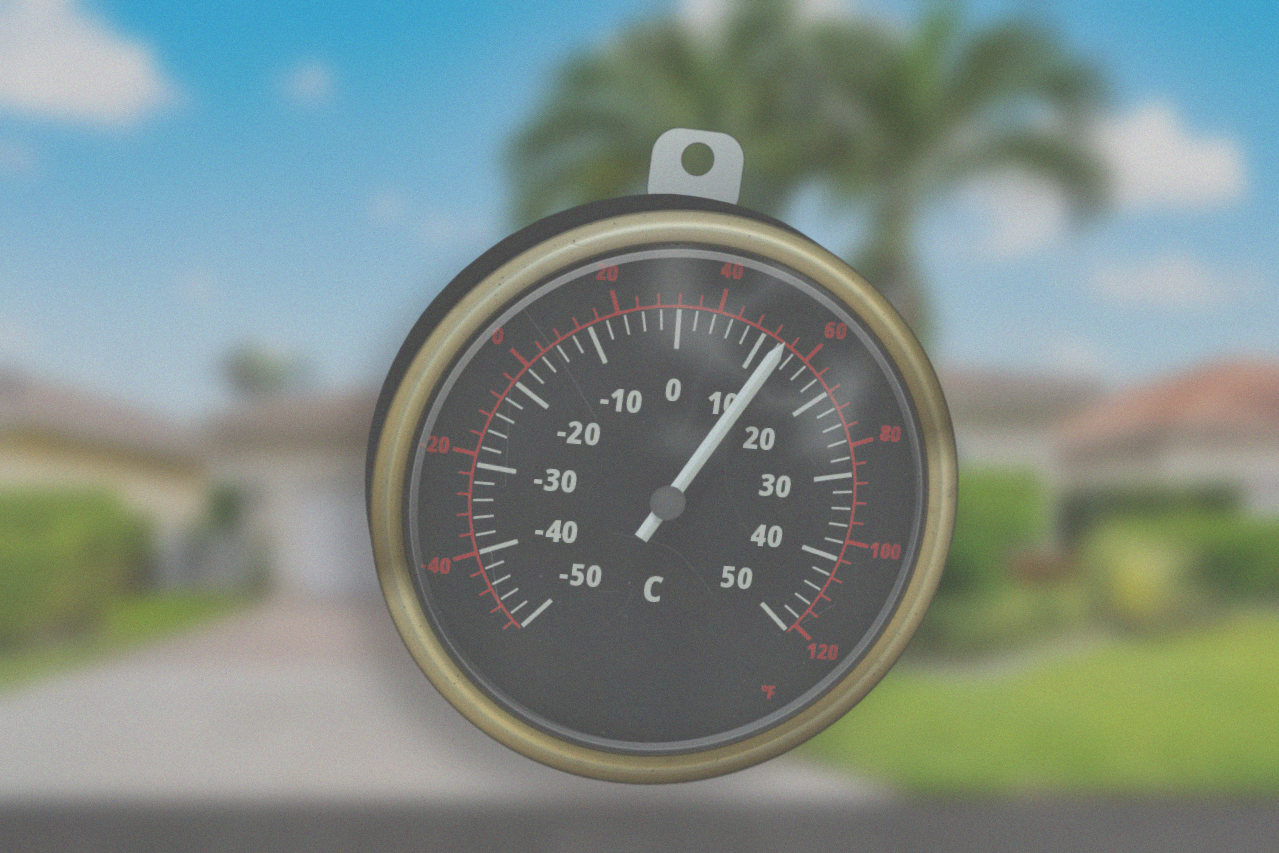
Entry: **12** °C
